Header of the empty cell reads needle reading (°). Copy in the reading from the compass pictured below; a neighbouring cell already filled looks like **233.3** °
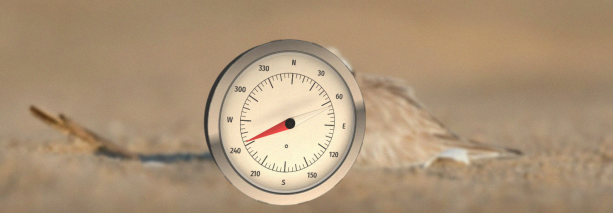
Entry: **245** °
